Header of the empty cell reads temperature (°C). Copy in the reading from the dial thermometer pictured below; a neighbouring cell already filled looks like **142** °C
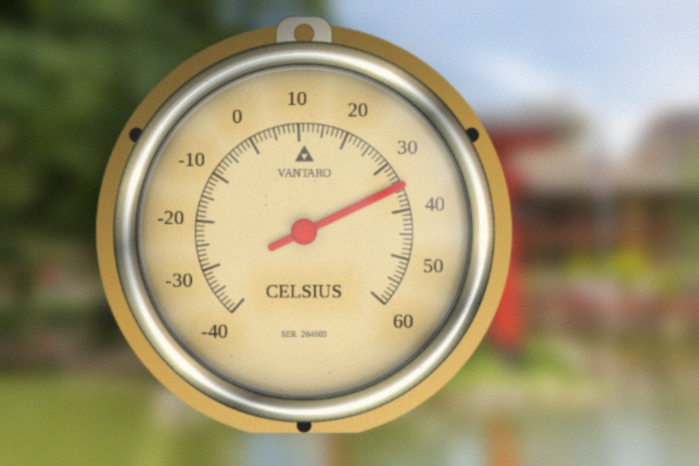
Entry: **35** °C
